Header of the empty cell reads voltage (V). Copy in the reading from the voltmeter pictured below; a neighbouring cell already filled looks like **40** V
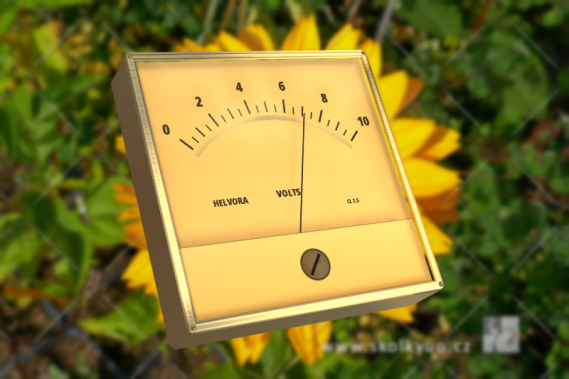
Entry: **7** V
